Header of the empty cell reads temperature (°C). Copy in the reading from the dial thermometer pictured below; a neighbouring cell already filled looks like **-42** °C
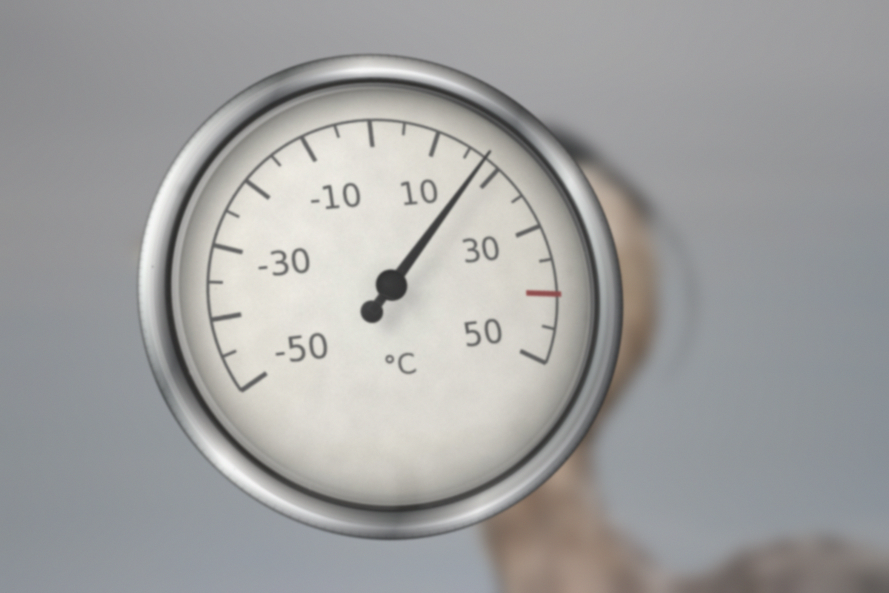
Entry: **17.5** °C
